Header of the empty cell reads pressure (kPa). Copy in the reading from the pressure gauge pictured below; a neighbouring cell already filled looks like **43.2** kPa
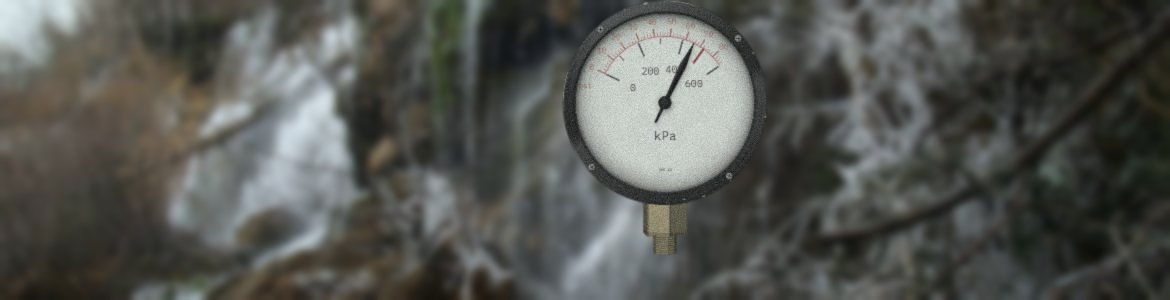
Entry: **450** kPa
